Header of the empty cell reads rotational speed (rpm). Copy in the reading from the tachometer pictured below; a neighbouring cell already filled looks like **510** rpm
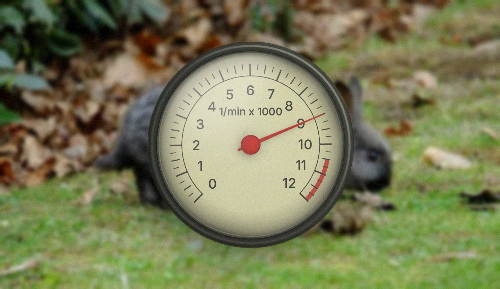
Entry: **9000** rpm
